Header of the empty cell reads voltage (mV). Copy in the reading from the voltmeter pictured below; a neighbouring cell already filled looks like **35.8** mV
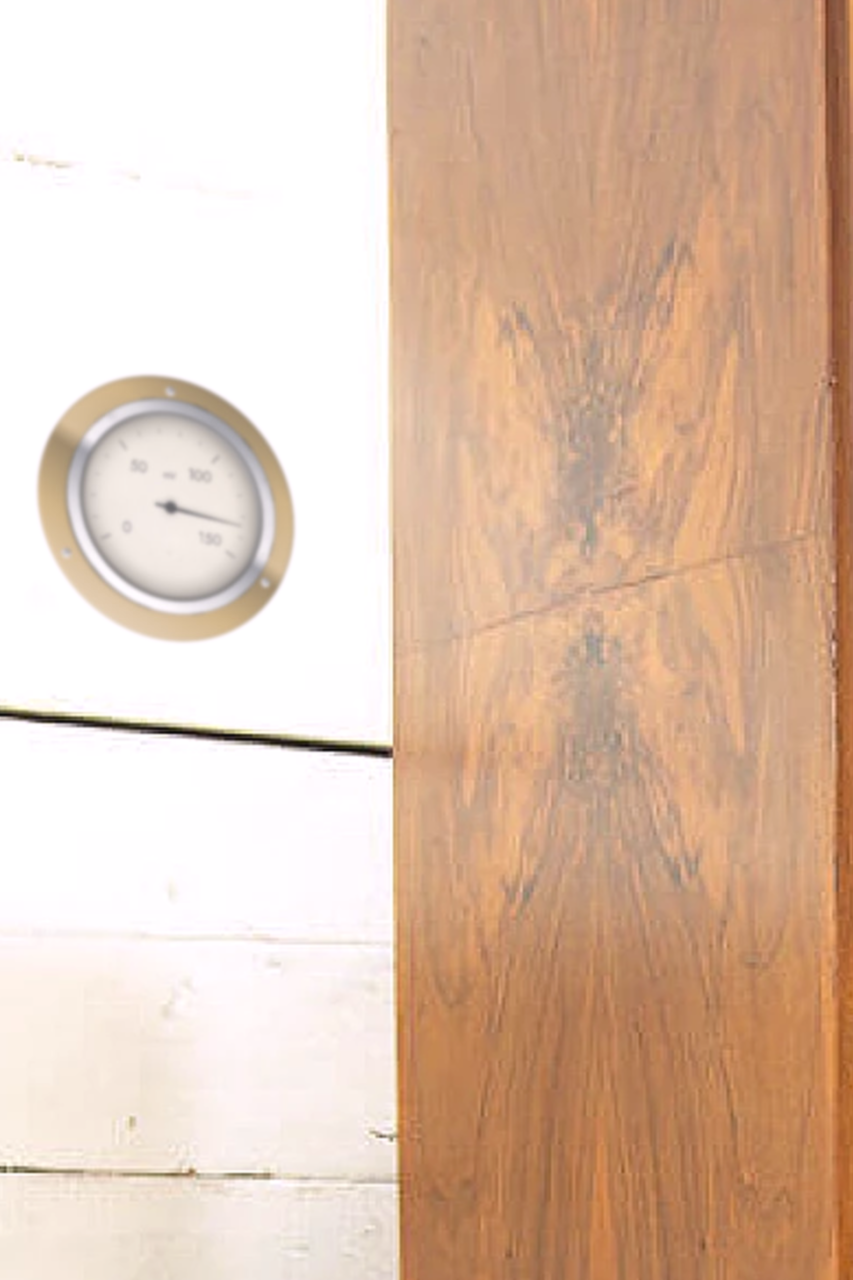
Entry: **135** mV
